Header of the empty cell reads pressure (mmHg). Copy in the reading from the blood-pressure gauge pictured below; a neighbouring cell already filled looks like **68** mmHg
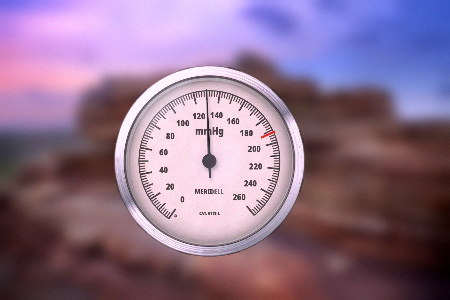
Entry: **130** mmHg
